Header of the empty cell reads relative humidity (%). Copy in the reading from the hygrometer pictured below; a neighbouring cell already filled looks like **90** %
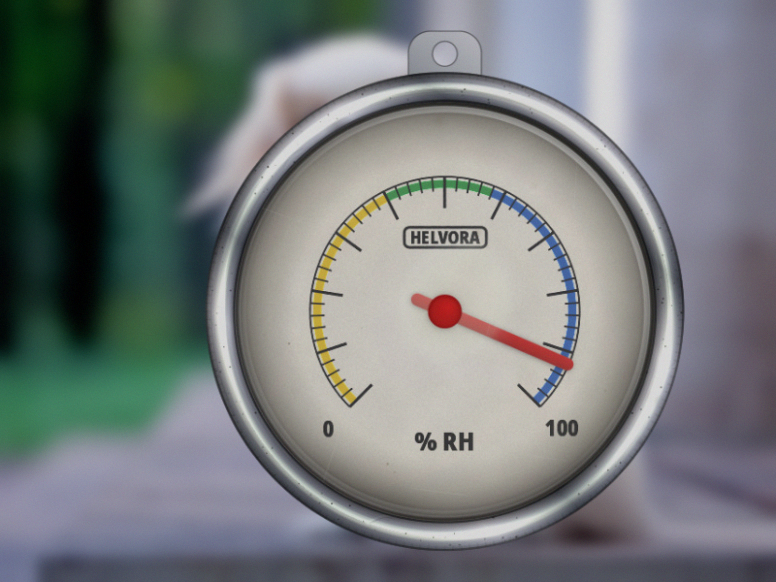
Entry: **92** %
